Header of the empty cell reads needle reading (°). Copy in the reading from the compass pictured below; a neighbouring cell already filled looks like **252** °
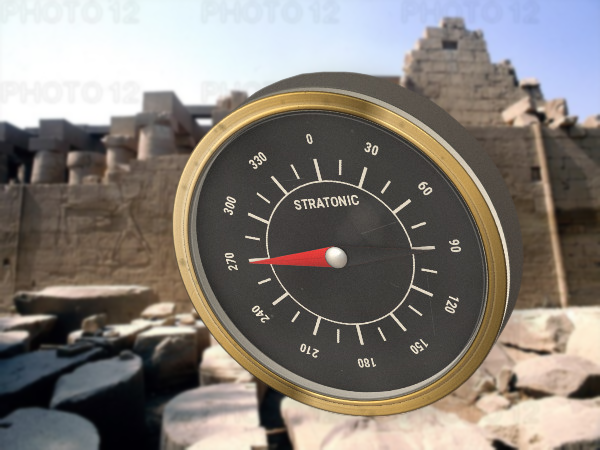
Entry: **270** °
